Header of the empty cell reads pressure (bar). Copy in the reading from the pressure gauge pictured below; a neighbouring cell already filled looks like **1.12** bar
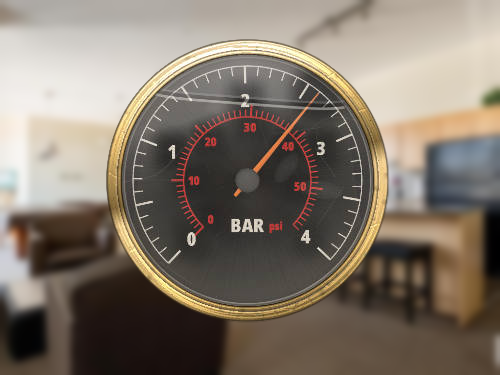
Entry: **2.6** bar
